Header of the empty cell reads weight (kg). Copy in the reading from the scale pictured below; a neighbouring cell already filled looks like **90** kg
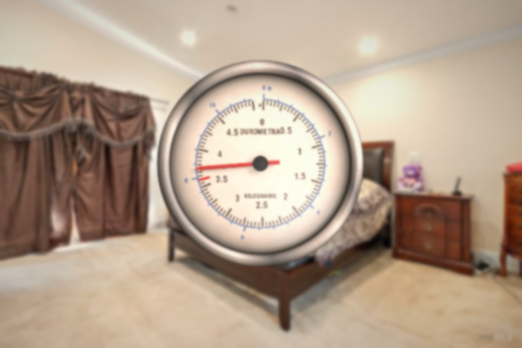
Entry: **3.75** kg
